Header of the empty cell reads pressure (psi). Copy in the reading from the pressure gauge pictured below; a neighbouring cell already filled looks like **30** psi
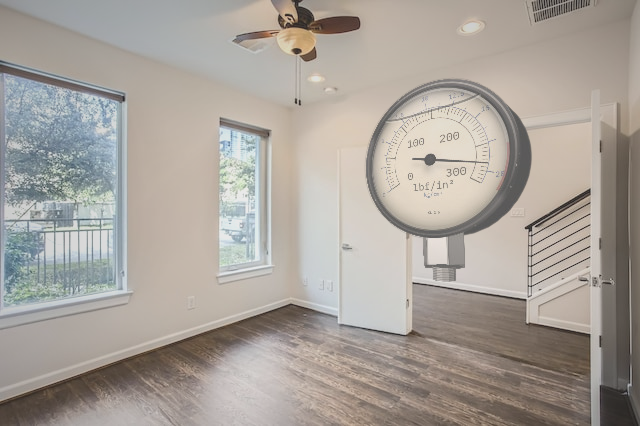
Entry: **275** psi
